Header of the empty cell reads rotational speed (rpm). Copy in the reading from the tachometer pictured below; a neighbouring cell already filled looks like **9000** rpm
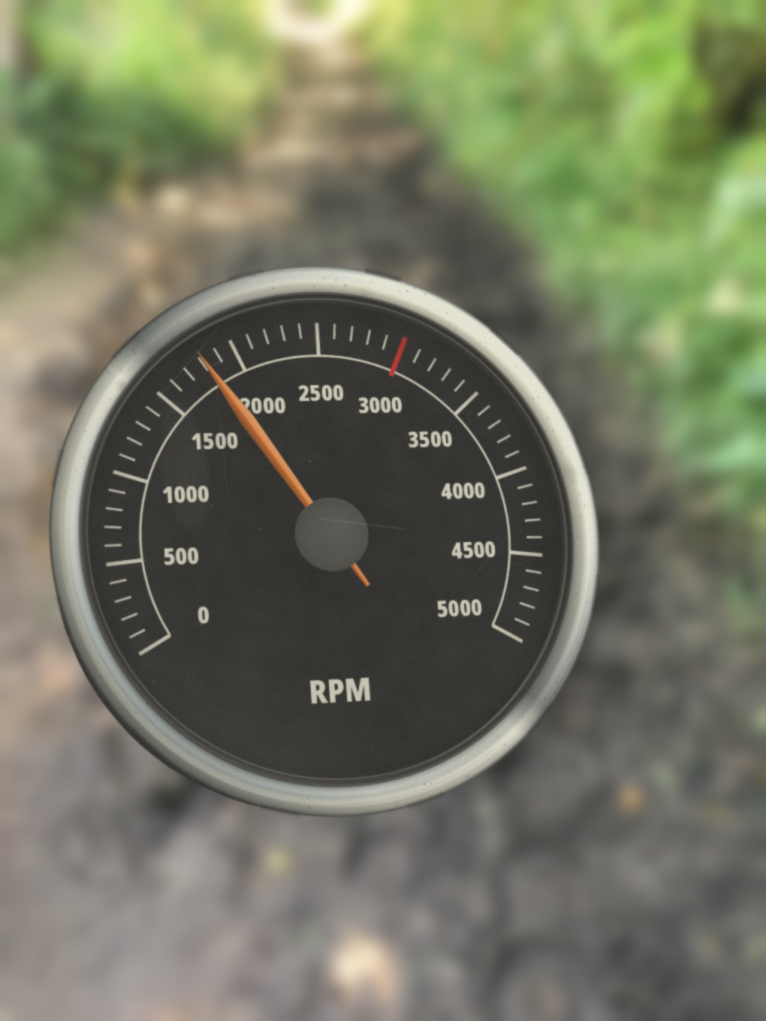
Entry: **1800** rpm
